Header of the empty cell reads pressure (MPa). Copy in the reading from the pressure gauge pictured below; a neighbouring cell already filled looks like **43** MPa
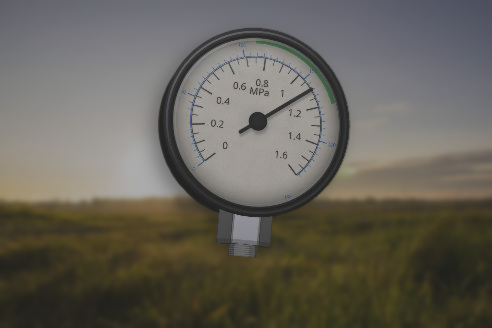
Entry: **1.1** MPa
